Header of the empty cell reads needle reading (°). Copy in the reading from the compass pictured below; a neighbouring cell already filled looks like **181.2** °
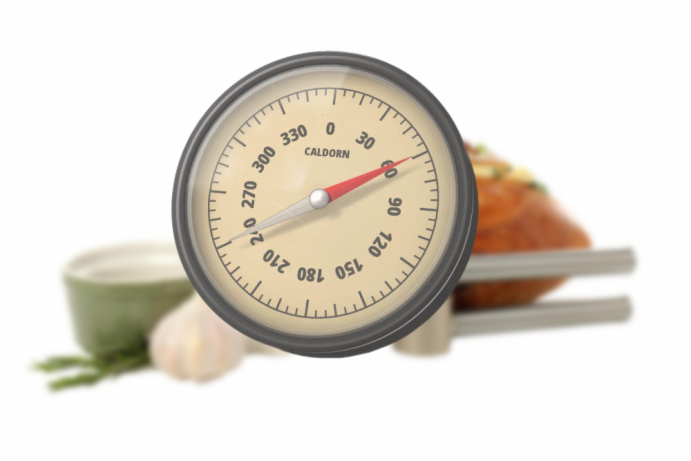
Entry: **60** °
